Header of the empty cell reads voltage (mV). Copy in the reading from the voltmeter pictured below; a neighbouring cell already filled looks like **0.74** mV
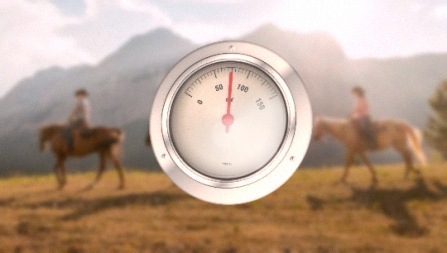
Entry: **75** mV
